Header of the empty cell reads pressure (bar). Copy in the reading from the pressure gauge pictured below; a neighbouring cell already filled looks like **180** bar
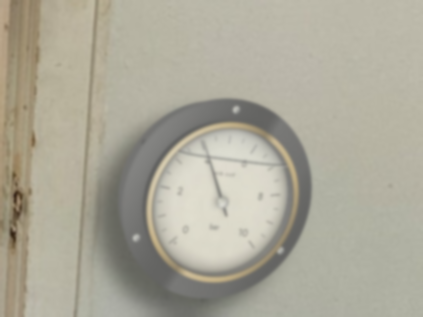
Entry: **4** bar
